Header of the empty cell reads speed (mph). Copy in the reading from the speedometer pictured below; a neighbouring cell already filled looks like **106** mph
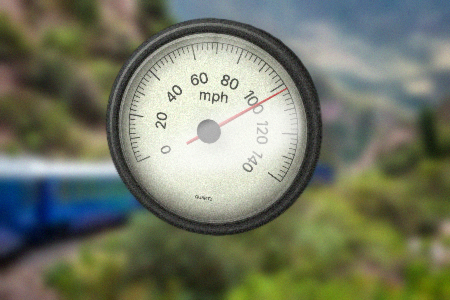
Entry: **102** mph
